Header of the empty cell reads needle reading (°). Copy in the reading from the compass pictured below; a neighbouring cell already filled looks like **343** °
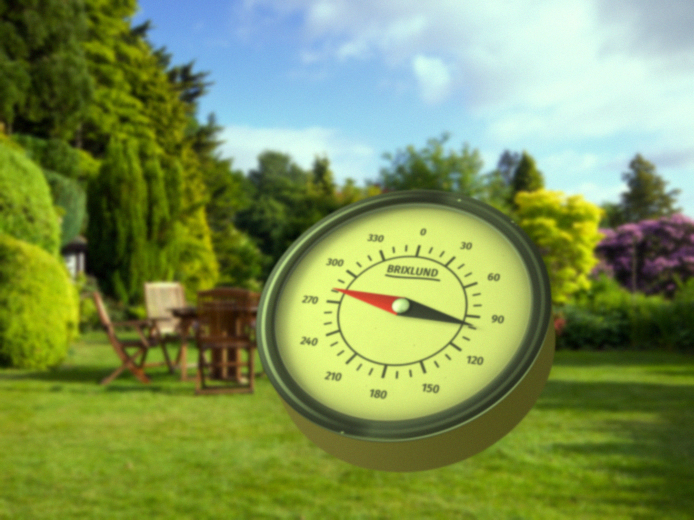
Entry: **280** °
